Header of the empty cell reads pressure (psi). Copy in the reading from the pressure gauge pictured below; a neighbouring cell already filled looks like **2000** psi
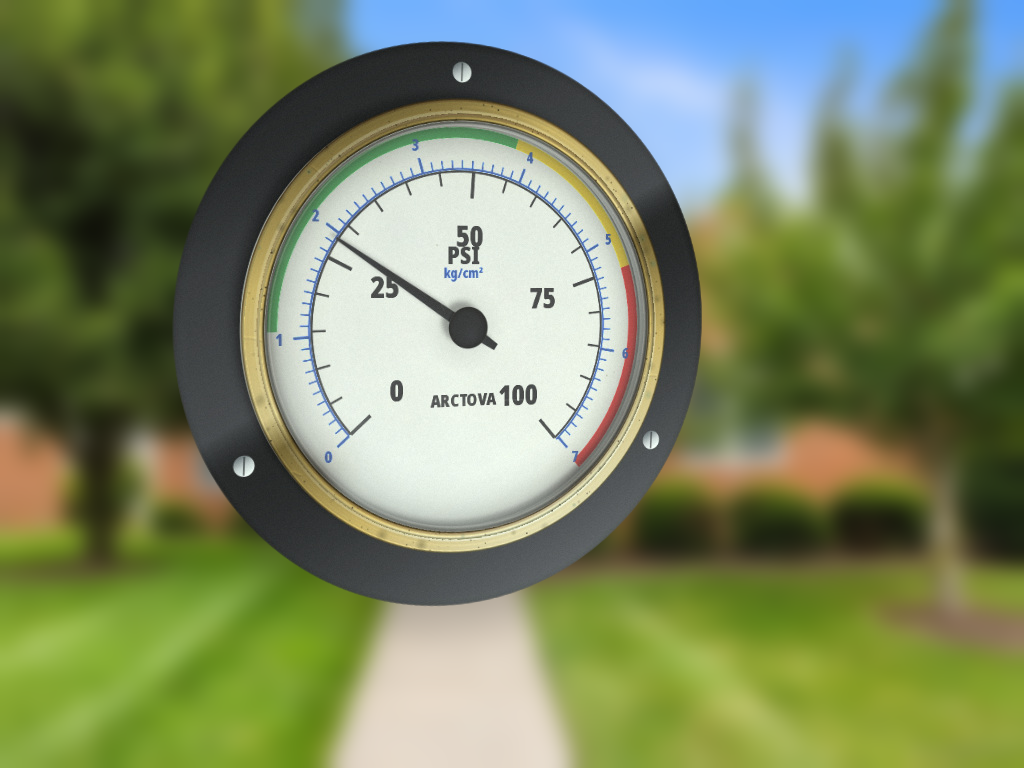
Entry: **27.5** psi
